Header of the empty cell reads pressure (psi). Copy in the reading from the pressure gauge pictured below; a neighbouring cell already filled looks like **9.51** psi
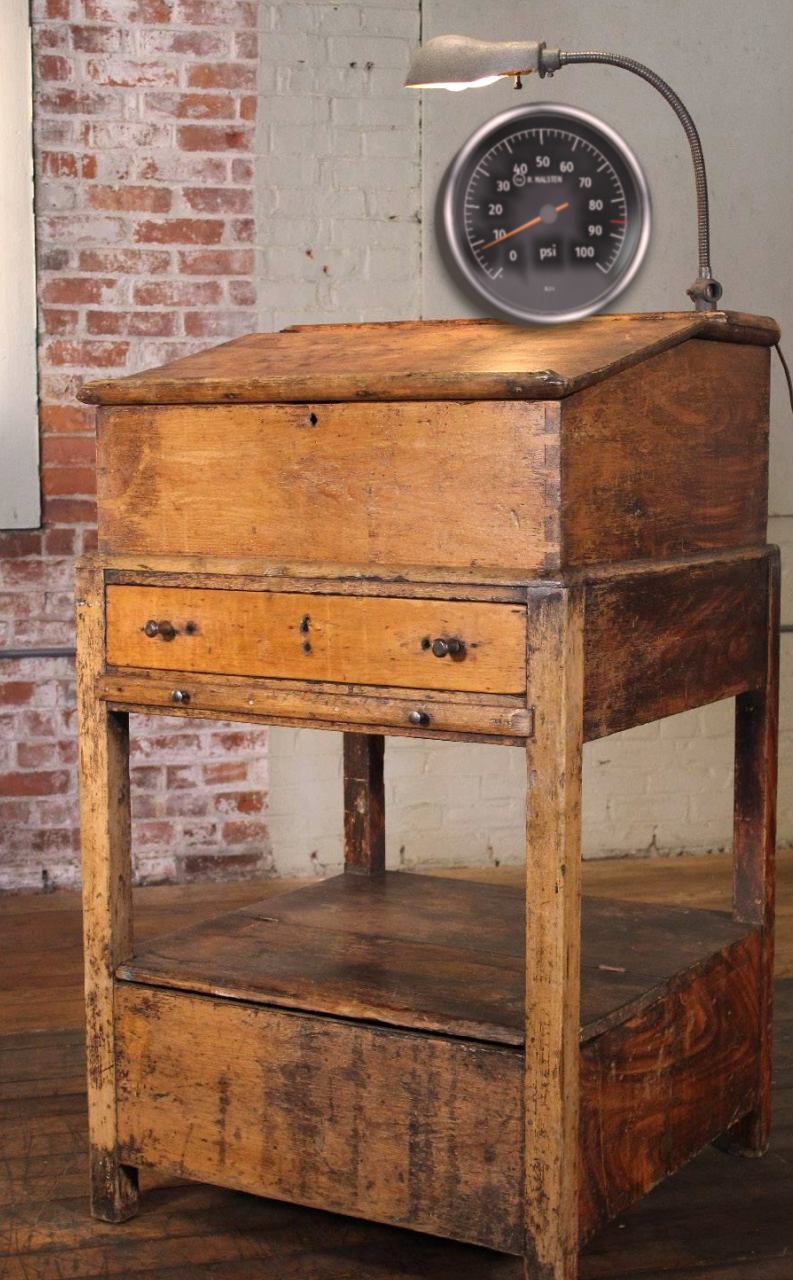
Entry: **8** psi
